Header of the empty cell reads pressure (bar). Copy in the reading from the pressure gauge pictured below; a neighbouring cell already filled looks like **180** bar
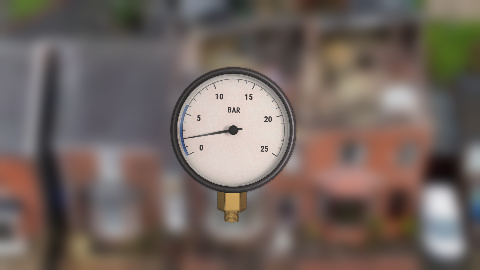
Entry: **2** bar
